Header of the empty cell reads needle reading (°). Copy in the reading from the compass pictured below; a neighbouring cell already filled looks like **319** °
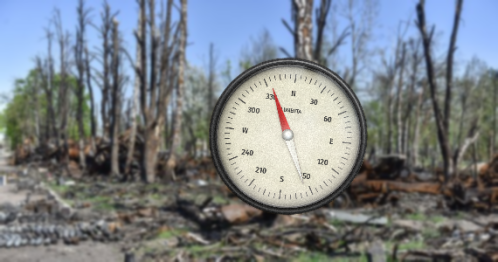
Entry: **335** °
